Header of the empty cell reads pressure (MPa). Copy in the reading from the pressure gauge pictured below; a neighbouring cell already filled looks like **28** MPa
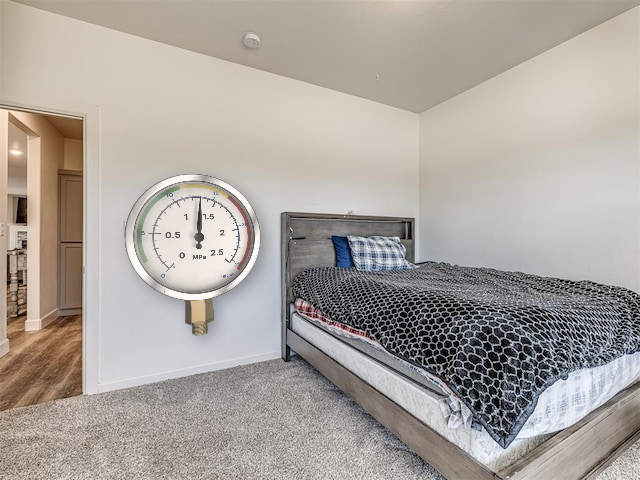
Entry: **1.3** MPa
